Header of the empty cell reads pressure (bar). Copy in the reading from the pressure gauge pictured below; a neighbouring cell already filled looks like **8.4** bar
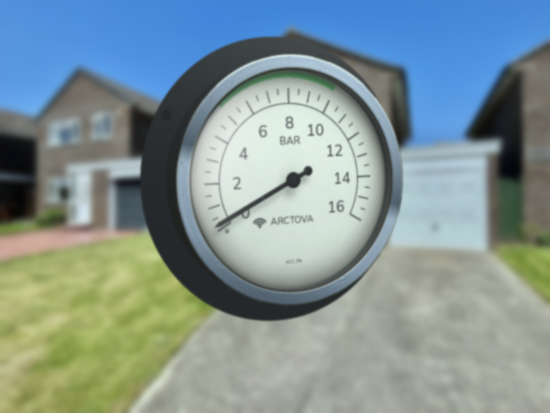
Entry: **0.25** bar
